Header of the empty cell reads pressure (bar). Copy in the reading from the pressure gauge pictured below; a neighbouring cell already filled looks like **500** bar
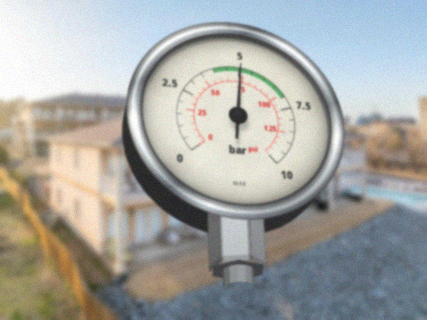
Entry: **5** bar
